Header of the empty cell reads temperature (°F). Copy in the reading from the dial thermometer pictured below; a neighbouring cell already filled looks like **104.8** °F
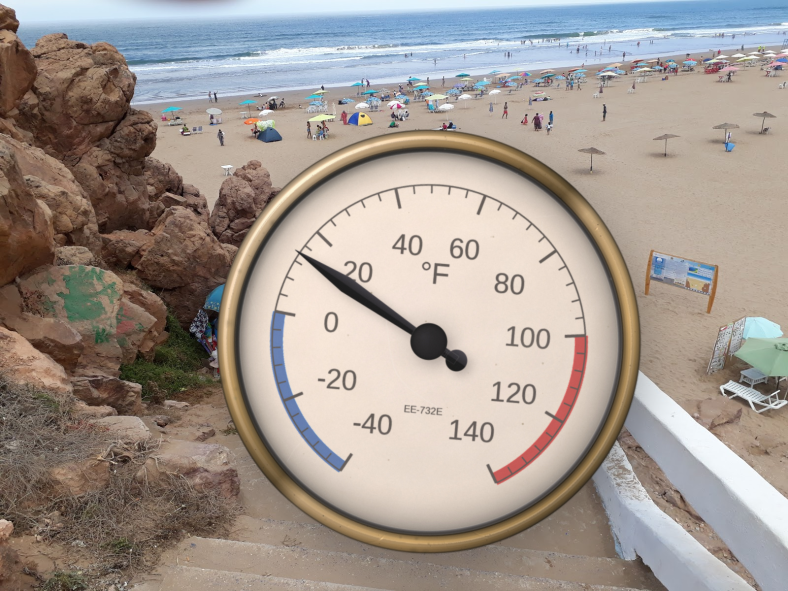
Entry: **14** °F
